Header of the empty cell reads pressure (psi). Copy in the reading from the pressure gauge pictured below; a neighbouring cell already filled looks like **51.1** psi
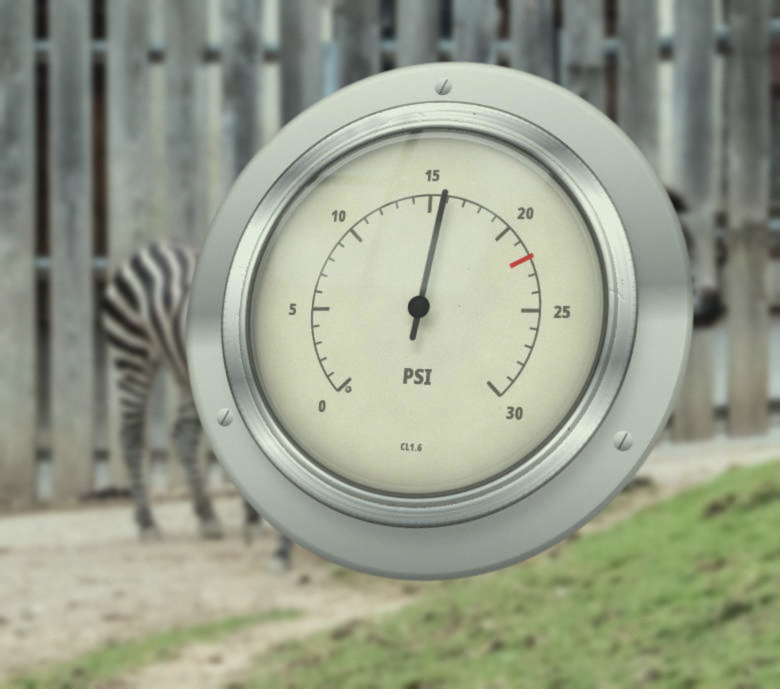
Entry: **16** psi
